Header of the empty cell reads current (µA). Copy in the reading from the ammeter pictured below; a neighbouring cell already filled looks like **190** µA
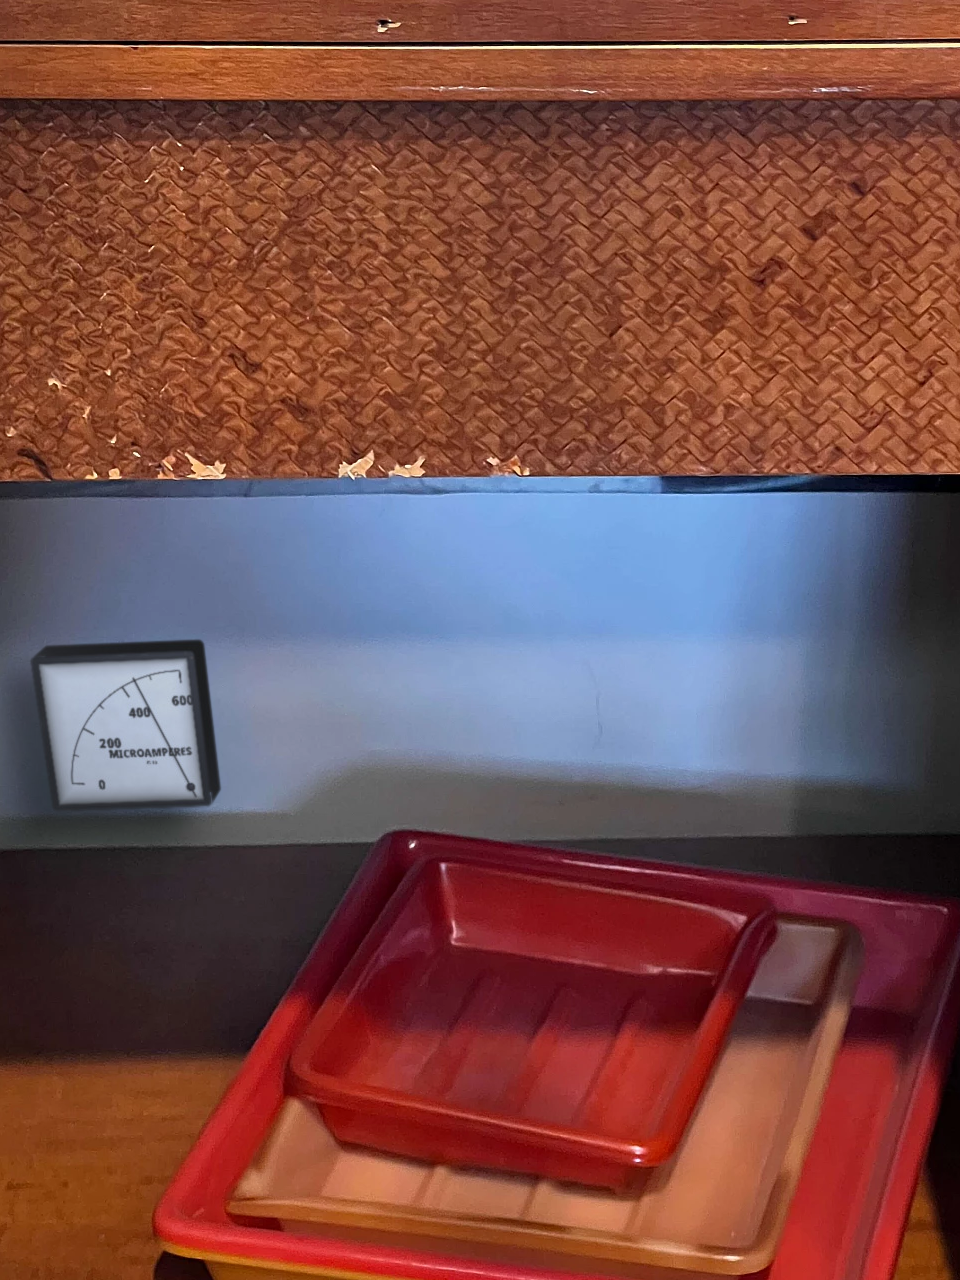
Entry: **450** µA
